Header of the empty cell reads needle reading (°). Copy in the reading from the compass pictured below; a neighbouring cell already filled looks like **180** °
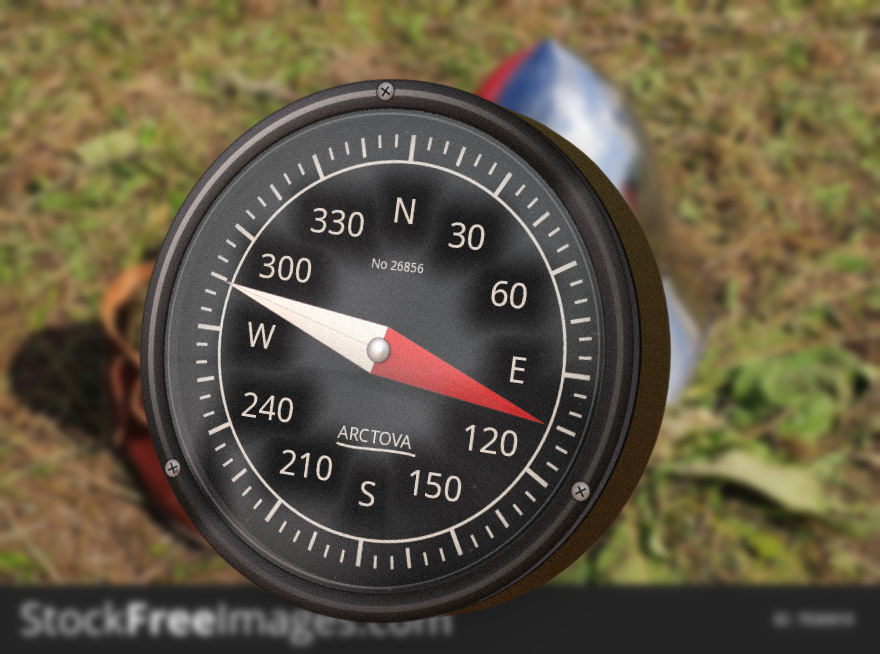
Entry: **105** °
